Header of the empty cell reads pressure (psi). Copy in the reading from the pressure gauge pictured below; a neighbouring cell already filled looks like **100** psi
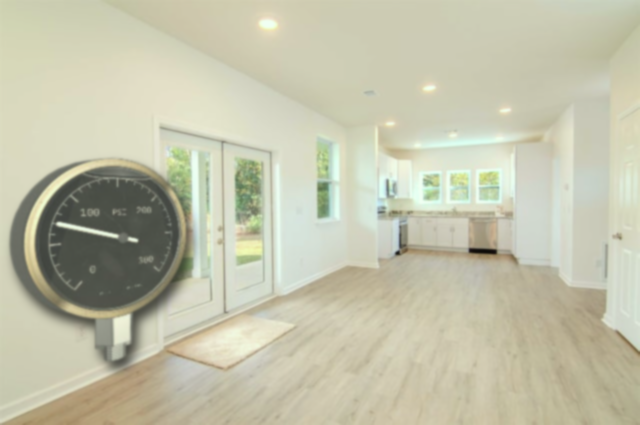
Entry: **70** psi
